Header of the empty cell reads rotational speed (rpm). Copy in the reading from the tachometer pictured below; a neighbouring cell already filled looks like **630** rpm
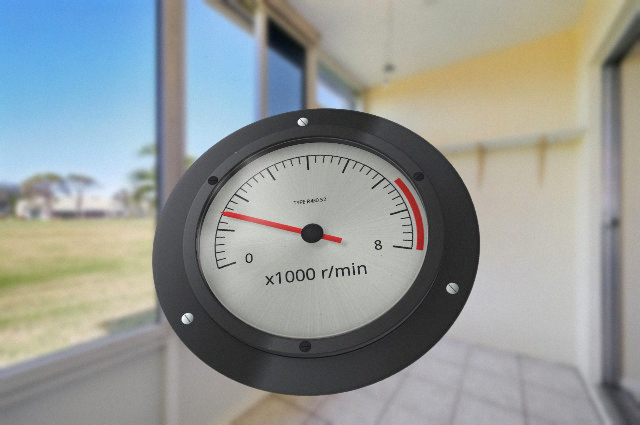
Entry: **1400** rpm
